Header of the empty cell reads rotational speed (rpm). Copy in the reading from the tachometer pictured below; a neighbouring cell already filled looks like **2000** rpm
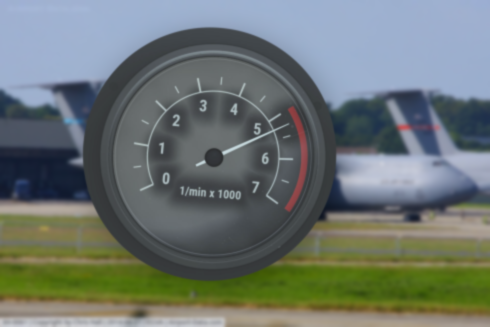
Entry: **5250** rpm
